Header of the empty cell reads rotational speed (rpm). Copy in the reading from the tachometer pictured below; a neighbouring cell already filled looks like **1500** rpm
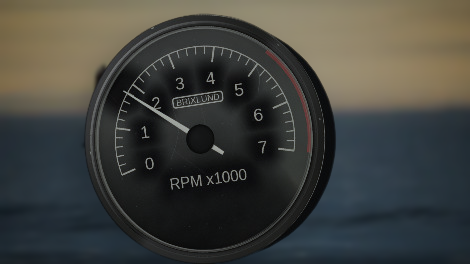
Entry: **1800** rpm
